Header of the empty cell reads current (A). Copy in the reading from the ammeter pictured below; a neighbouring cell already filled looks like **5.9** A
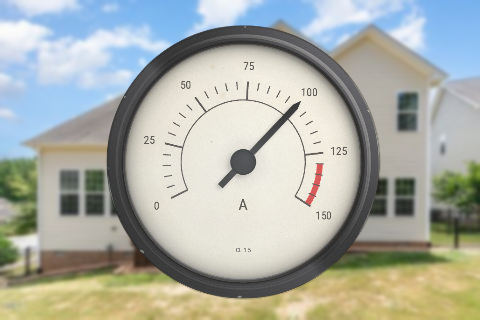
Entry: **100** A
